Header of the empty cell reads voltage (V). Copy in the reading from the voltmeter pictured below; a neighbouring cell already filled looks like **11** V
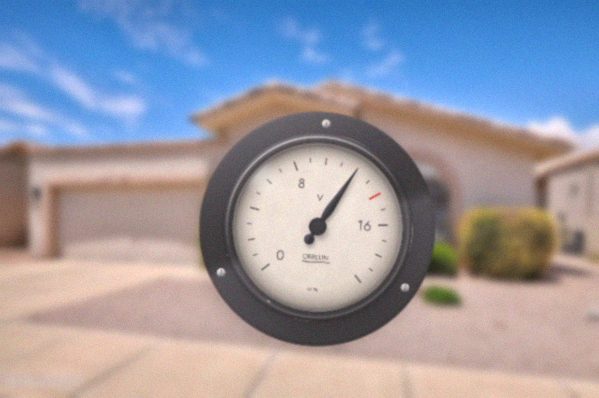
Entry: **12** V
